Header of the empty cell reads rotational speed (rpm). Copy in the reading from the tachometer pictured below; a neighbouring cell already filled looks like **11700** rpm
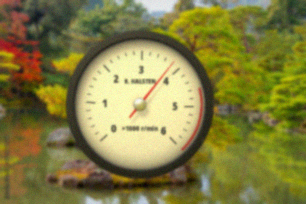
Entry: **3800** rpm
